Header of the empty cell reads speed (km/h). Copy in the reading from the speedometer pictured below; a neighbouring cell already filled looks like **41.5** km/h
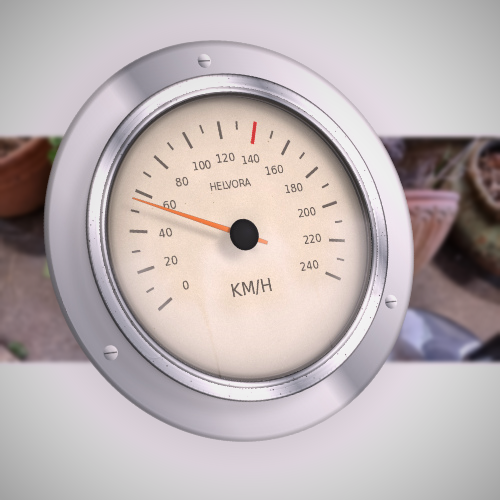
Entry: **55** km/h
